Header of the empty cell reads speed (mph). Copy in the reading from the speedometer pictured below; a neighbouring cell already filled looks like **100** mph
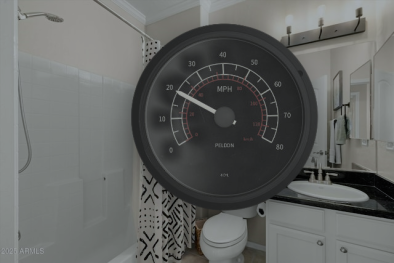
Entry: **20** mph
